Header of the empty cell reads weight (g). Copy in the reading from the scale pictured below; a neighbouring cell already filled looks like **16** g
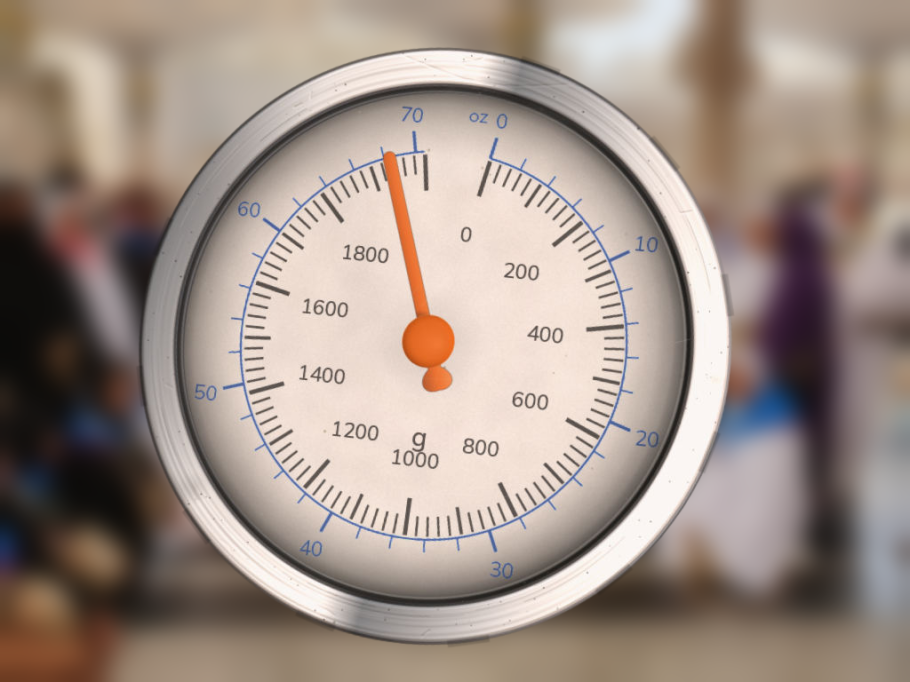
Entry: **1940** g
